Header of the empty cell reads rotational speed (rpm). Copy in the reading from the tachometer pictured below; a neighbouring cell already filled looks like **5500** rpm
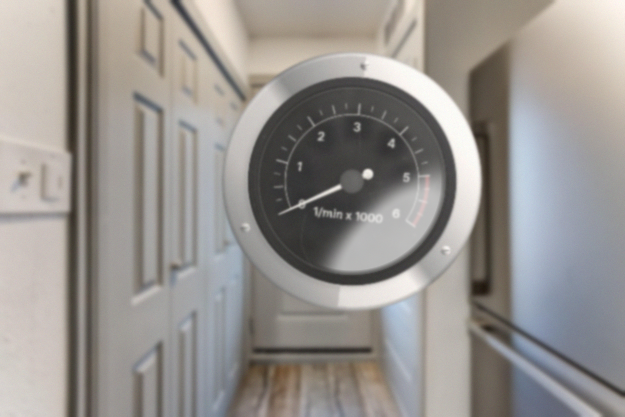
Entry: **0** rpm
